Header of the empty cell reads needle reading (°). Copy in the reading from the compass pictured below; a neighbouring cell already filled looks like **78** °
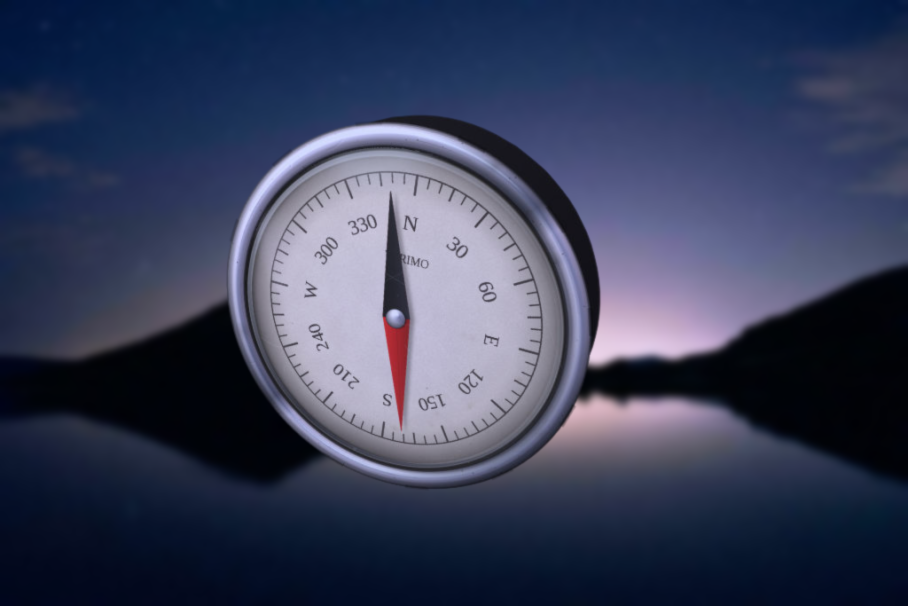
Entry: **170** °
